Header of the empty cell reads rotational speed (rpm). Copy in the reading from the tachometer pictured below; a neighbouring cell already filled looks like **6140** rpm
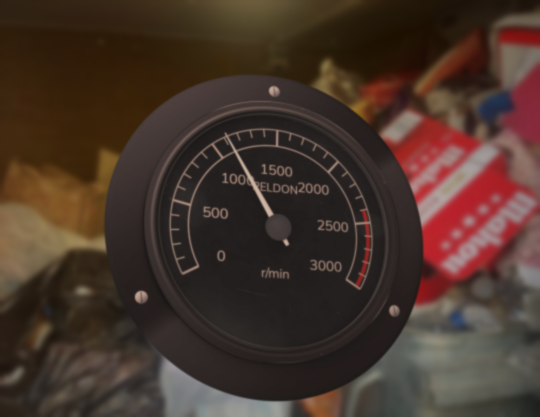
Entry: **1100** rpm
